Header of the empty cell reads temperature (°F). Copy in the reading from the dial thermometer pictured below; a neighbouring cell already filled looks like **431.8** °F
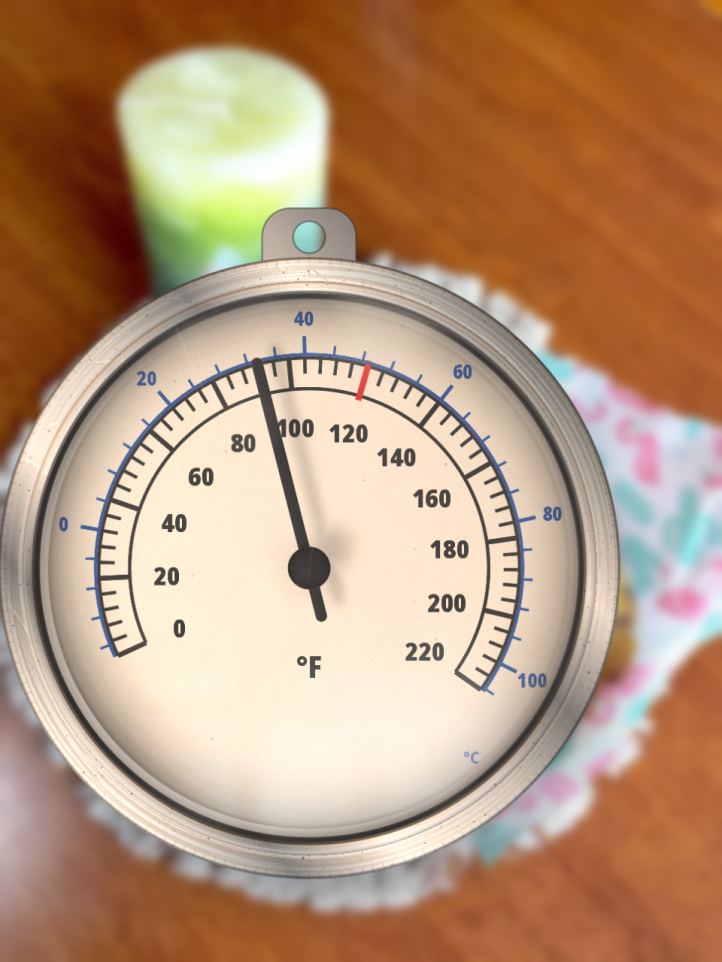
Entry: **92** °F
